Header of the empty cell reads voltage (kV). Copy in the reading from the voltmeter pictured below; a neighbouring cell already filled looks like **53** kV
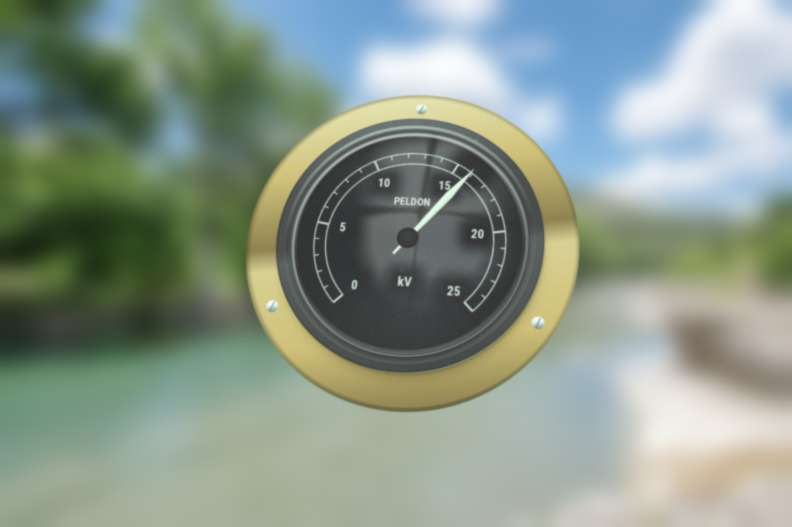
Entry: **16** kV
